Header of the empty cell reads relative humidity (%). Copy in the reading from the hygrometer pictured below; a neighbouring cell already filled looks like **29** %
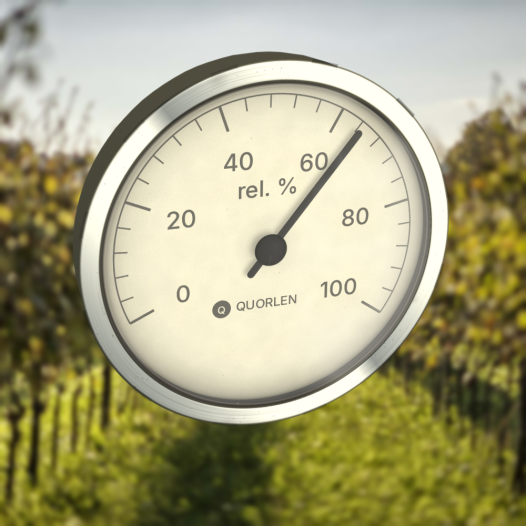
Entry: **64** %
